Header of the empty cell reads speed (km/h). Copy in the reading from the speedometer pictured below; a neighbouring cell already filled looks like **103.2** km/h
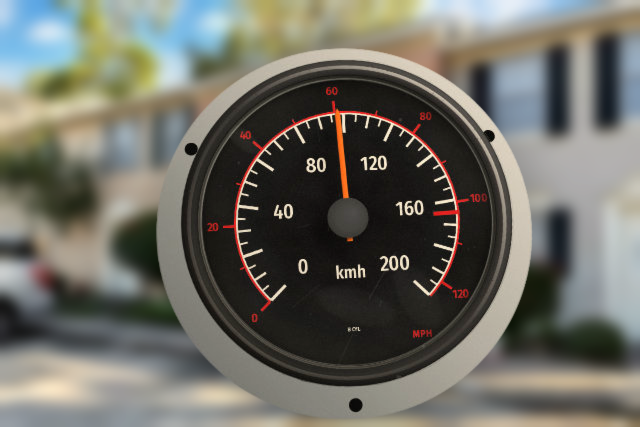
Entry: **97.5** km/h
